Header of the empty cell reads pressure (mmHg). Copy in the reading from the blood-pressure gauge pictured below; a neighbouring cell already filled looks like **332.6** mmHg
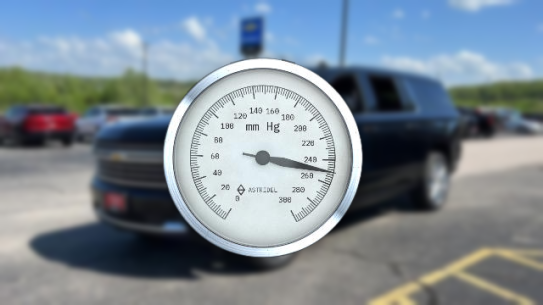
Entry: **250** mmHg
